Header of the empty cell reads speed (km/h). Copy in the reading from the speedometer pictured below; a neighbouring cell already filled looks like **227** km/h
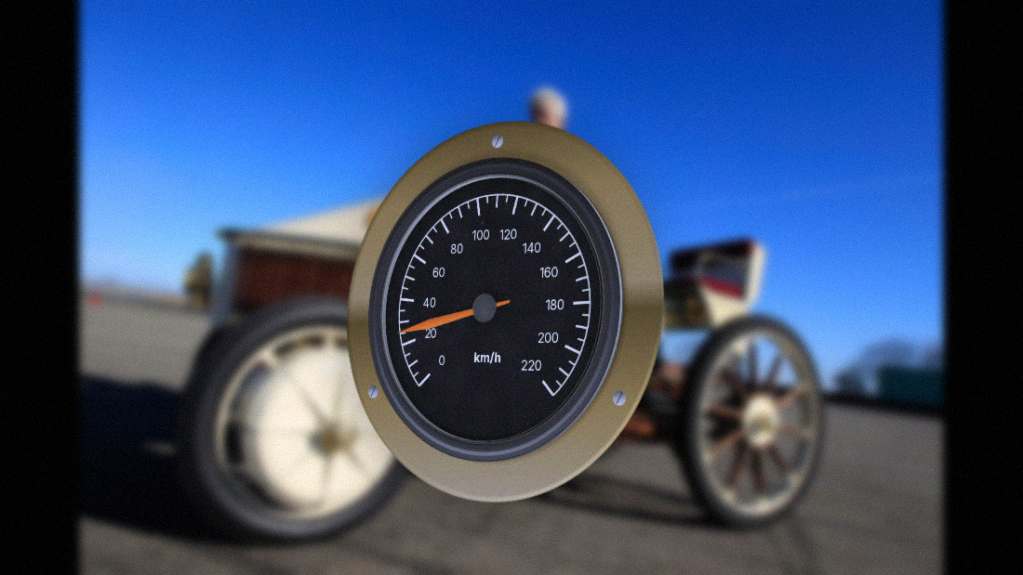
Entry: **25** km/h
